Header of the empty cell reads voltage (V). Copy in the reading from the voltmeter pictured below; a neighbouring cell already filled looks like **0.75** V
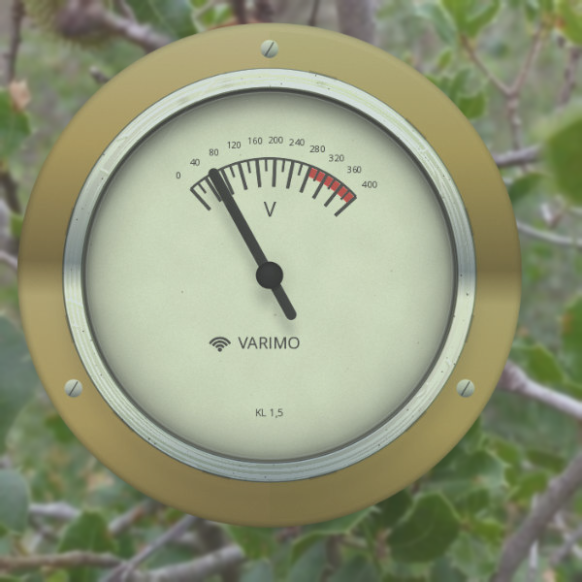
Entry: **60** V
